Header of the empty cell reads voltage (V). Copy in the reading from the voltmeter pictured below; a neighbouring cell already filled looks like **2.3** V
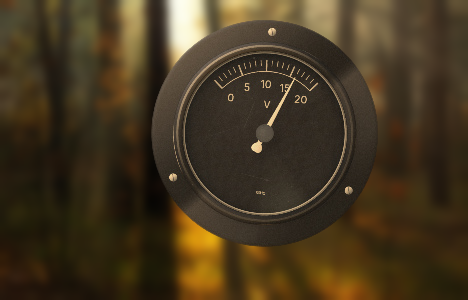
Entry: **16** V
